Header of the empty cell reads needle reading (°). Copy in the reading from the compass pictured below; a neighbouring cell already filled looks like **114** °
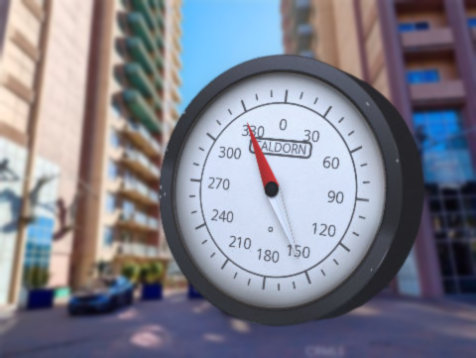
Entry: **330** °
